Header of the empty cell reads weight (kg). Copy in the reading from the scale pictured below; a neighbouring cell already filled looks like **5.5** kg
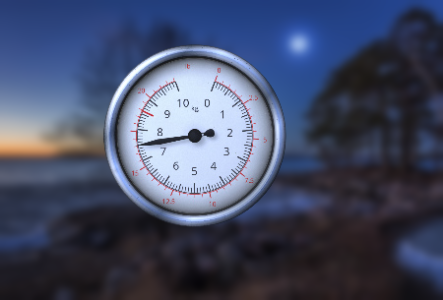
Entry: **7.5** kg
